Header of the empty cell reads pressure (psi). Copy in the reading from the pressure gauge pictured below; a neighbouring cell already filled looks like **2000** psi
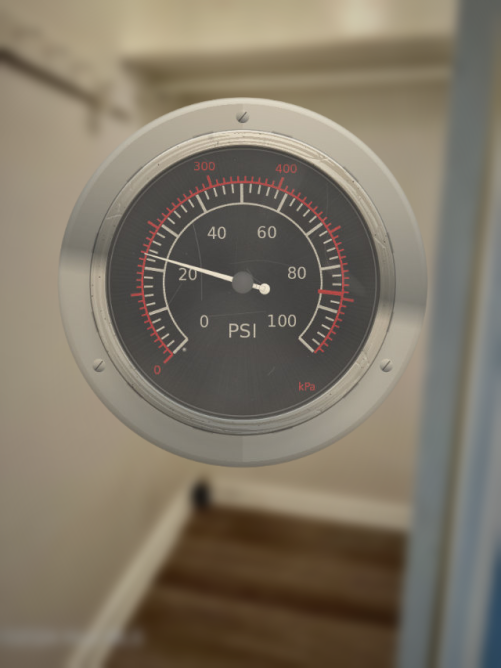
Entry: **23** psi
